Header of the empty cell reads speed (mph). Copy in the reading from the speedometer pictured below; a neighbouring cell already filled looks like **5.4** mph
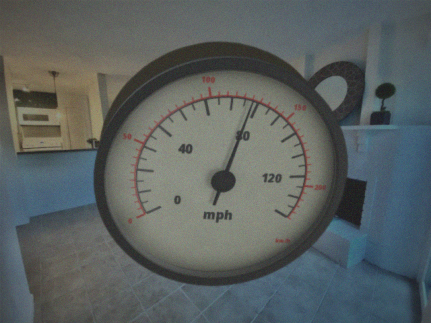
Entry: **77.5** mph
